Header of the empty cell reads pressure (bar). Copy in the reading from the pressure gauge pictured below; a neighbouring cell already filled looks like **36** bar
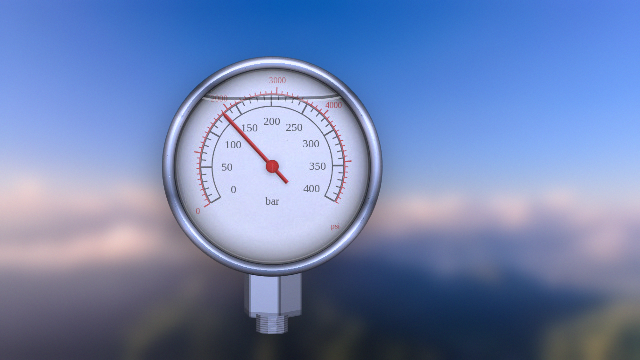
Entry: **130** bar
